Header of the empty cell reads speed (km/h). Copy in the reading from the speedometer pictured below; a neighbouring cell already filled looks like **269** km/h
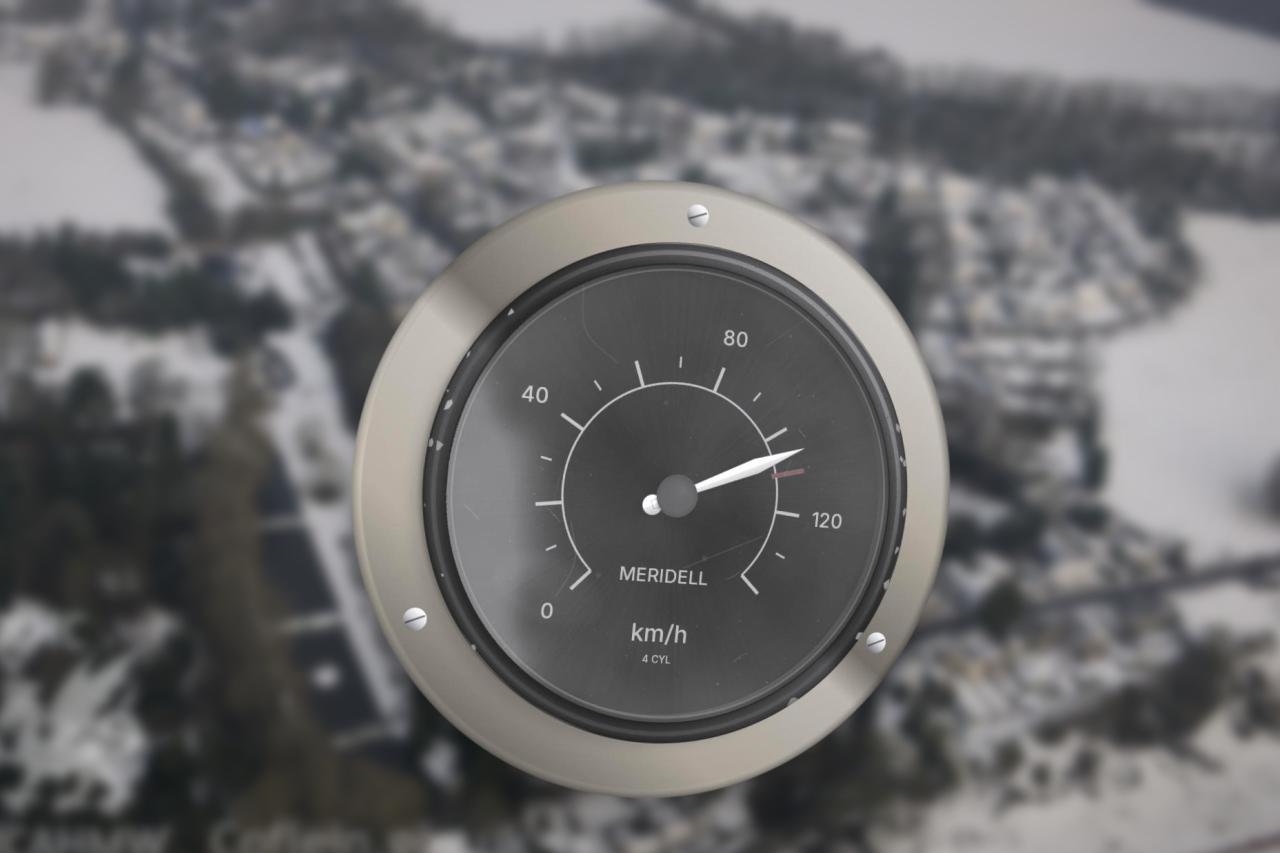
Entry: **105** km/h
